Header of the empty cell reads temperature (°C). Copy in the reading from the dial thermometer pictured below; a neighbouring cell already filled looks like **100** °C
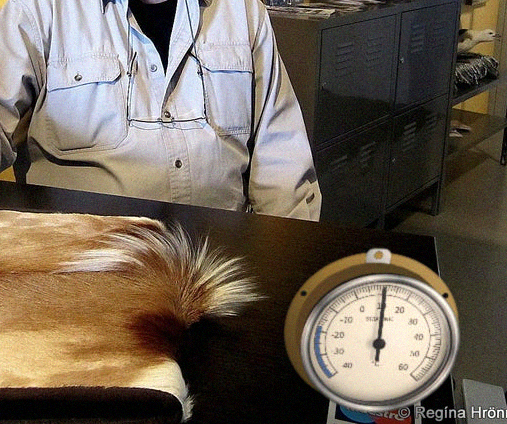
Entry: **10** °C
